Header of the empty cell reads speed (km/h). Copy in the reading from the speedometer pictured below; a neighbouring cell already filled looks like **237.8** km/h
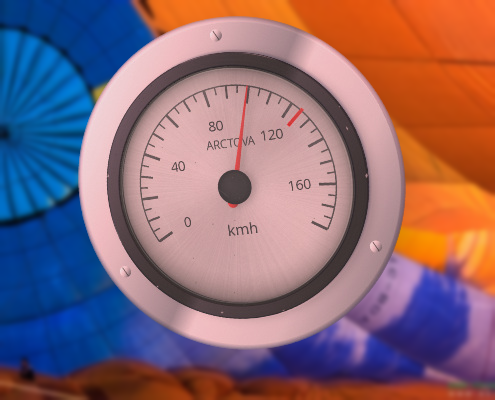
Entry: **100** km/h
